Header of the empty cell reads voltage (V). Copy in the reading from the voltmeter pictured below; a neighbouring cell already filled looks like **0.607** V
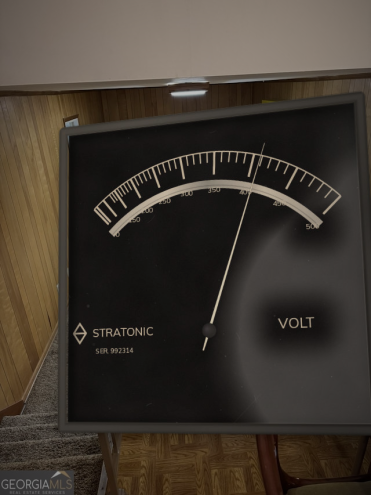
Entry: **410** V
